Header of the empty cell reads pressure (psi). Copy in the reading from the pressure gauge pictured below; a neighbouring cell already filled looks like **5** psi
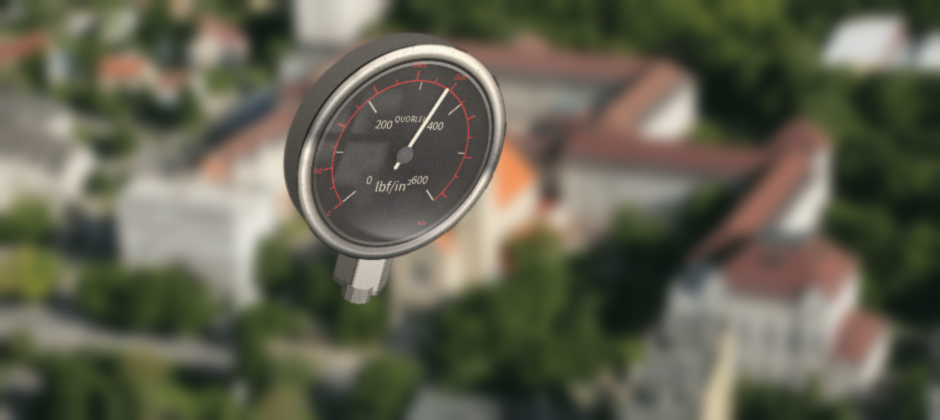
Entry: **350** psi
